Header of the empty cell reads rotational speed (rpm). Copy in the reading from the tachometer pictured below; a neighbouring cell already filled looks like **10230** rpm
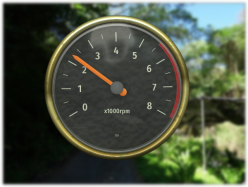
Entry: **2250** rpm
